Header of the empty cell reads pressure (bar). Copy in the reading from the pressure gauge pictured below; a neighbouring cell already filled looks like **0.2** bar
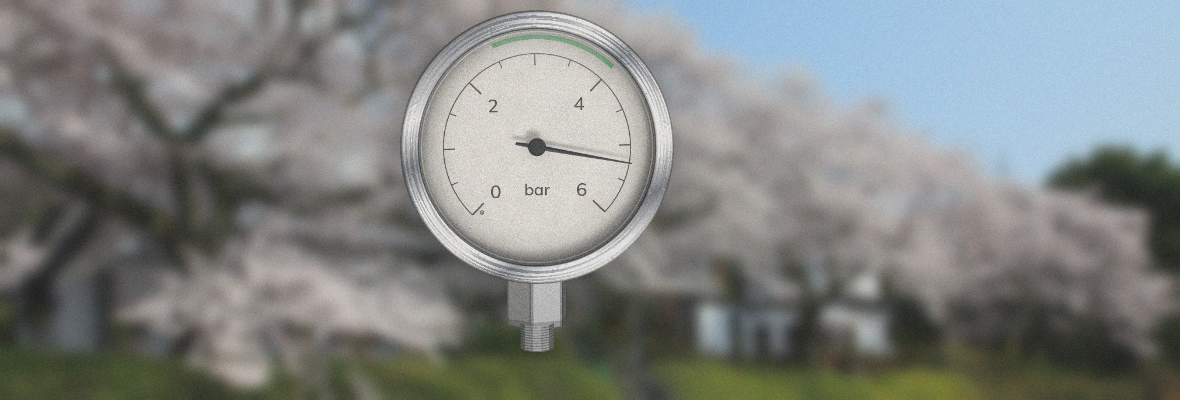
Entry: **5.25** bar
